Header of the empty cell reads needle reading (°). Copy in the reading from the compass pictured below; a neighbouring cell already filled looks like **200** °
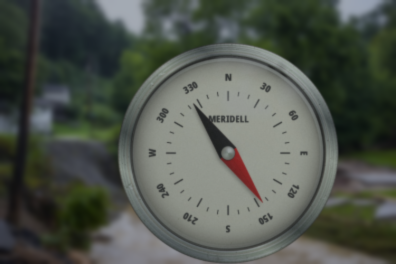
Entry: **145** °
